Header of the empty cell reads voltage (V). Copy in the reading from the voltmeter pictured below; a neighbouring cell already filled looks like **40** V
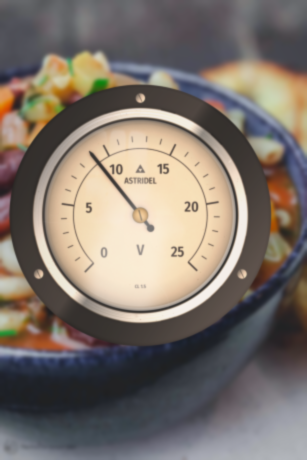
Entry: **9** V
